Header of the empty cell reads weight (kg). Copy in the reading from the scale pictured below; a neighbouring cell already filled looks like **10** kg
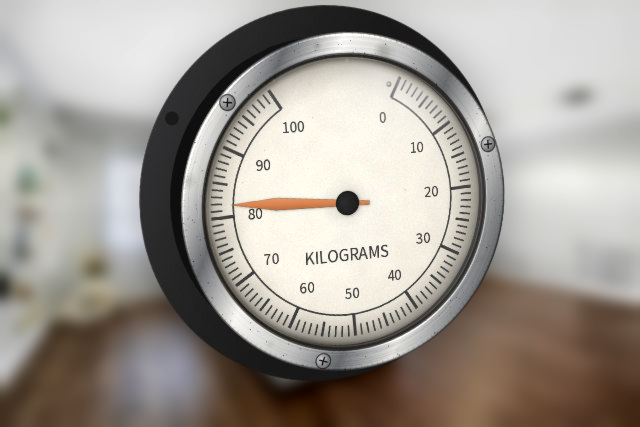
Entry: **82** kg
